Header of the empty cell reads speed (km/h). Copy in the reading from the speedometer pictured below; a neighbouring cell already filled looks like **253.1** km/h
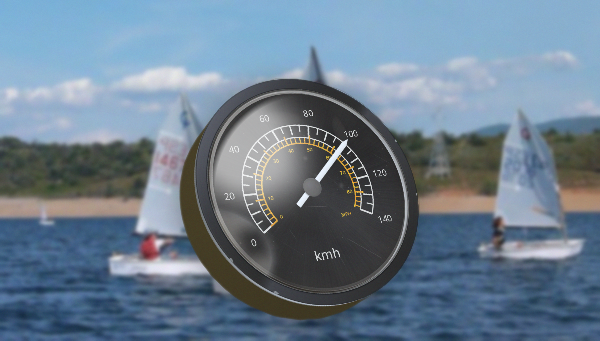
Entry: **100** km/h
